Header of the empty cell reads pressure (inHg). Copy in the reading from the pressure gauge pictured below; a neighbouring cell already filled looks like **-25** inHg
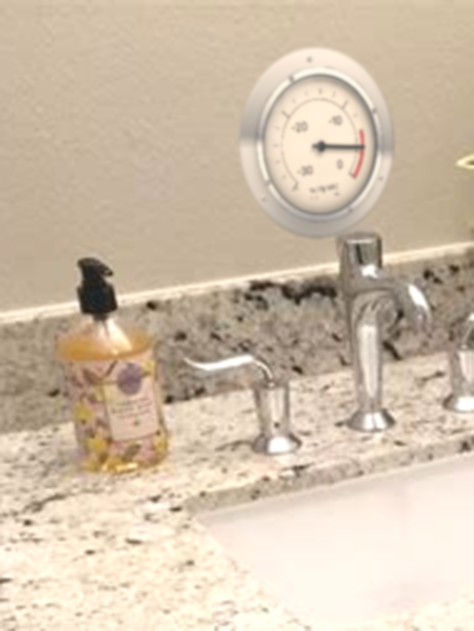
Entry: **-4** inHg
